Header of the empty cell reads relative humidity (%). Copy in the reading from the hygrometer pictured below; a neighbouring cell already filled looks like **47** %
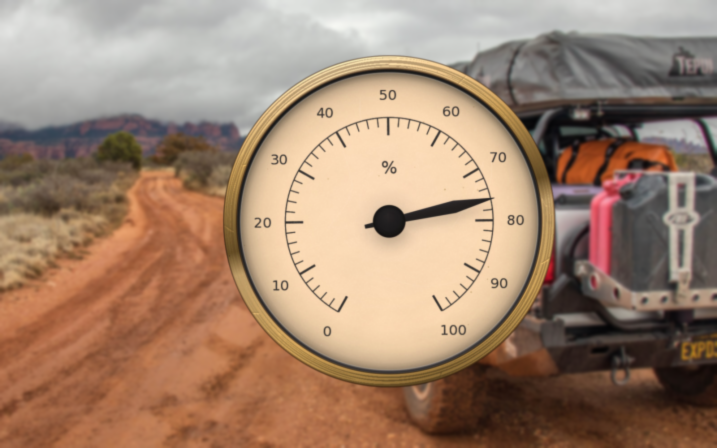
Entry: **76** %
